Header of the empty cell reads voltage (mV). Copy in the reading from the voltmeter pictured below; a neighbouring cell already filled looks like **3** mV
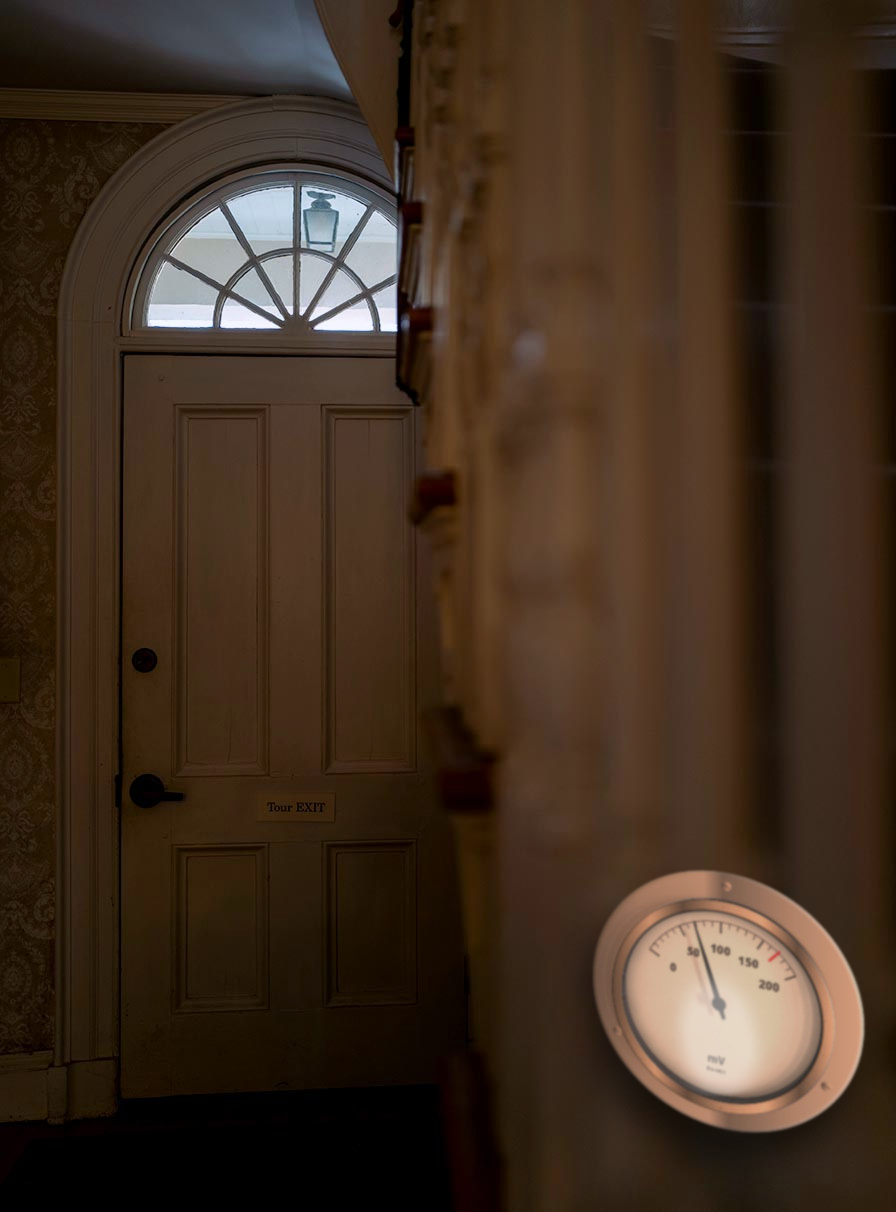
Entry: **70** mV
